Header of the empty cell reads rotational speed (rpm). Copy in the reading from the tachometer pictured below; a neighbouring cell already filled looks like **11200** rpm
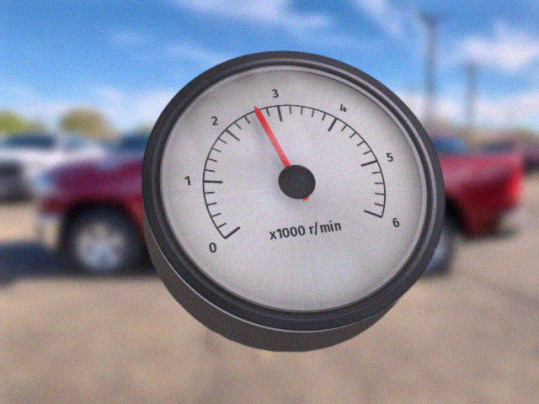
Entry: **2600** rpm
